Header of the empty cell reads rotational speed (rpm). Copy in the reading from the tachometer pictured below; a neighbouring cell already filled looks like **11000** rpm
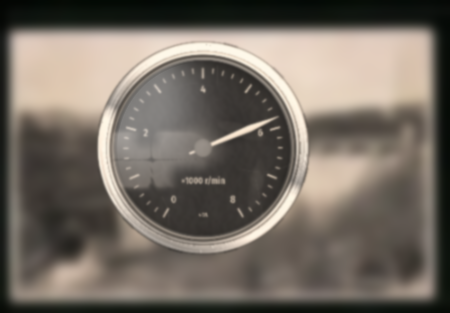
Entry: **5800** rpm
